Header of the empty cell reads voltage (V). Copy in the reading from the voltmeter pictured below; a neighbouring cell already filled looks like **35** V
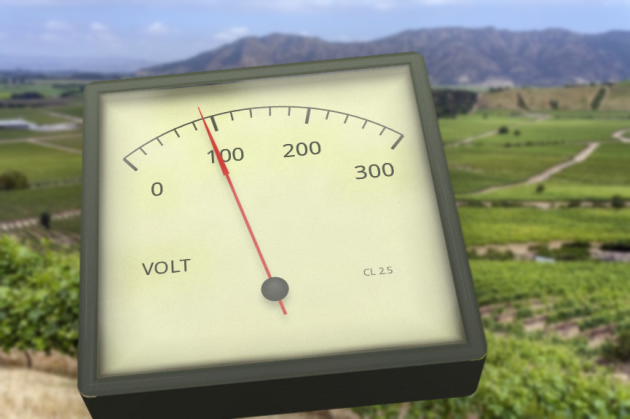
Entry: **90** V
